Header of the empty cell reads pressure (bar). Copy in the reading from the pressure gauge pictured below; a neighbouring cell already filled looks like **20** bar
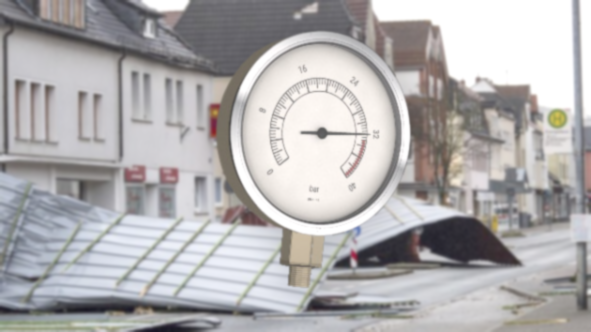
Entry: **32** bar
